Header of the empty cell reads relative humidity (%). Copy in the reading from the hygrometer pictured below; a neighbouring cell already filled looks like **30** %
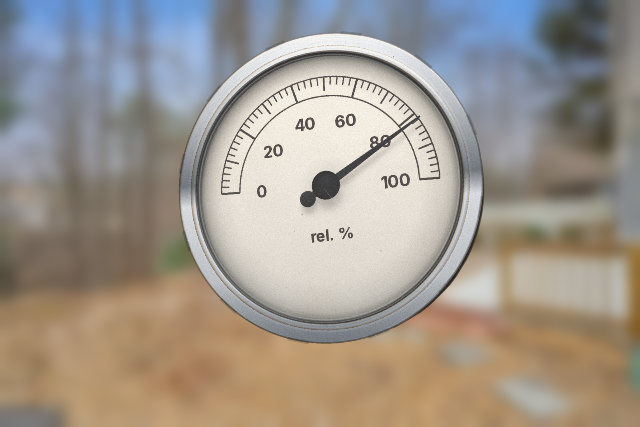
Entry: **82** %
